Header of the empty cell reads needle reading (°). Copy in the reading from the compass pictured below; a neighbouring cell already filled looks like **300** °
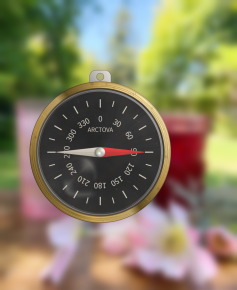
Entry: **90** °
